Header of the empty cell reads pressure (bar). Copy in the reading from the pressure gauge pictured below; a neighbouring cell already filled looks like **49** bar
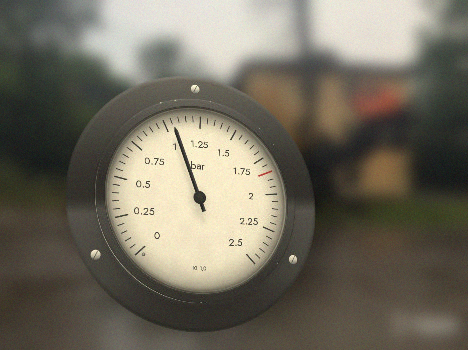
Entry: **1.05** bar
